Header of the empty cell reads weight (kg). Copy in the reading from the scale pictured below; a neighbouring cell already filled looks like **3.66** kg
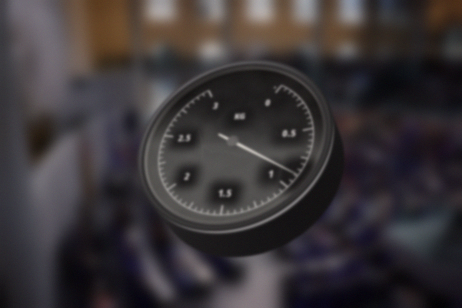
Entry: **0.9** kg
